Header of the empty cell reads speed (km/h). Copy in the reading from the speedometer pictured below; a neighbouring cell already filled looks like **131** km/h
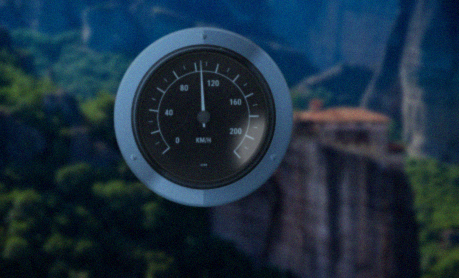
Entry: **105** km/h
